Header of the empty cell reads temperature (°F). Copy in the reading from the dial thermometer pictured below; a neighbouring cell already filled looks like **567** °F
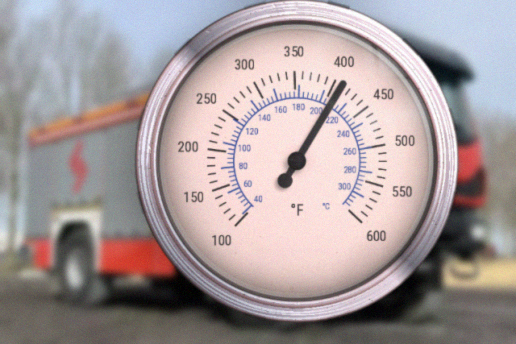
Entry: **410** °F
